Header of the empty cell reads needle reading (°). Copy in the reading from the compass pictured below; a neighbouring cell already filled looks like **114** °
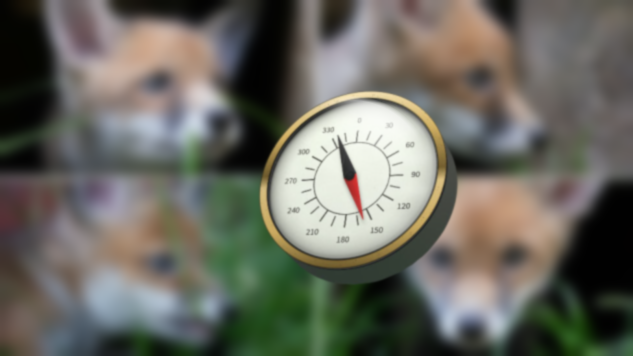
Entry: **157.5** °
